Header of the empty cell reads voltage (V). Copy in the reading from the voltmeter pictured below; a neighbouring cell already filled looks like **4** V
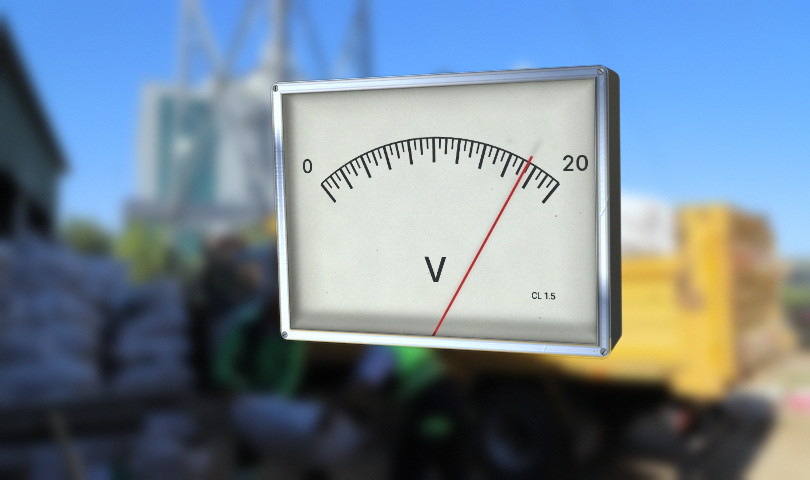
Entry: **17.5** V
